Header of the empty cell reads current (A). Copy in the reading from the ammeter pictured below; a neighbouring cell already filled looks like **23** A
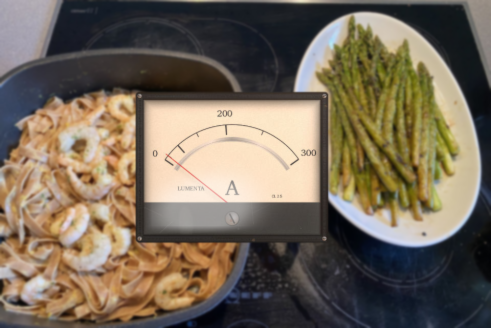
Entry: **50** A
